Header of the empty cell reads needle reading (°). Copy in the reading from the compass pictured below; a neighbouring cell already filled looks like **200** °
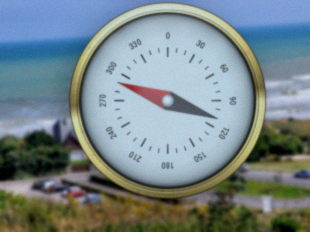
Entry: **290** °
